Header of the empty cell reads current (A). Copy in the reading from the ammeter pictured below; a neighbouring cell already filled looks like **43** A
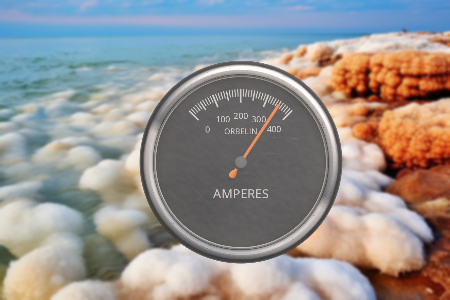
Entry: **350** A
